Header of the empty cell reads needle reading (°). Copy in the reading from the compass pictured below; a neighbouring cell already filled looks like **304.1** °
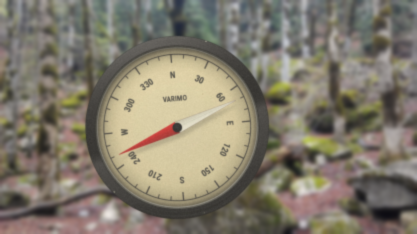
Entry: **250** °
